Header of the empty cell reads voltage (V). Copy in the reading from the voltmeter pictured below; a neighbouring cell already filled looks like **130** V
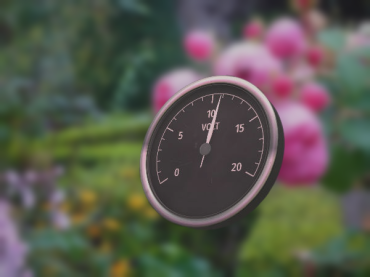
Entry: **11** V
